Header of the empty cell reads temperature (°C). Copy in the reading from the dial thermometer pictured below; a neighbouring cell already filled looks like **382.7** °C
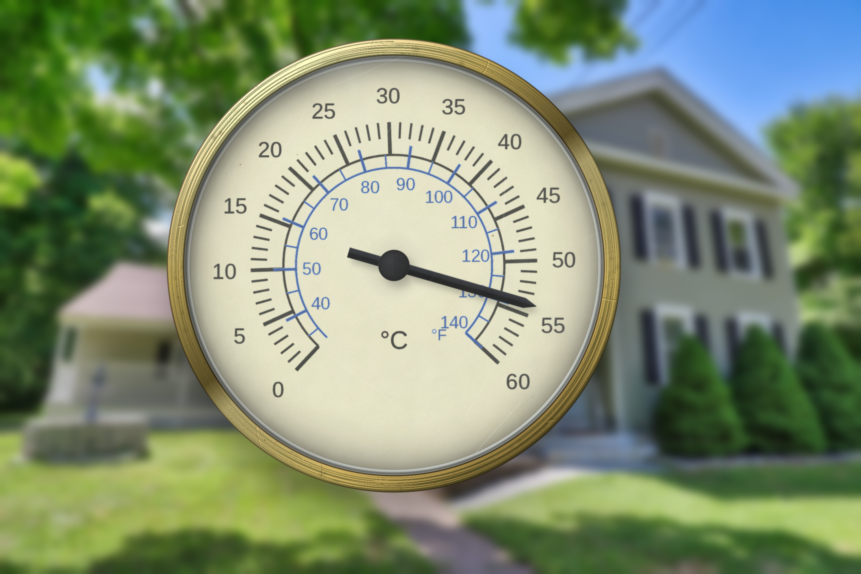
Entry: **54** °C
